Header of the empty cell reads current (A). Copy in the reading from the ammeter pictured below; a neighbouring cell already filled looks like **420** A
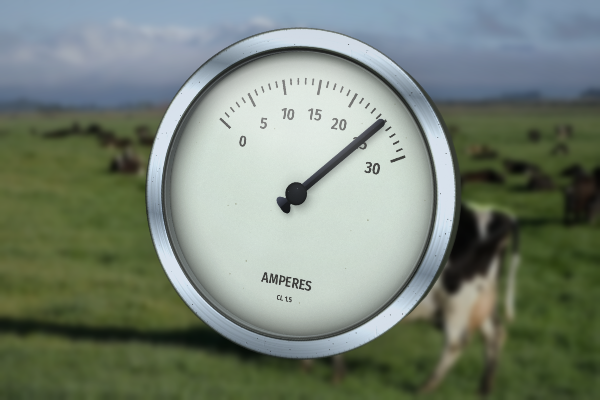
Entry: **25** A
